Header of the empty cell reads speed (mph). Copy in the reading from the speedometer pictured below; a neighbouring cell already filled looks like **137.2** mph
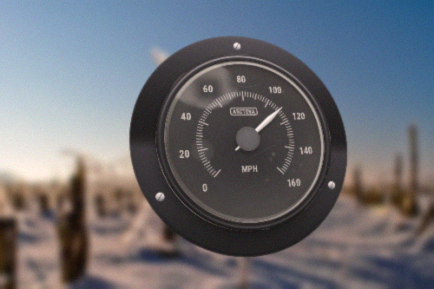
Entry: **110** mph
